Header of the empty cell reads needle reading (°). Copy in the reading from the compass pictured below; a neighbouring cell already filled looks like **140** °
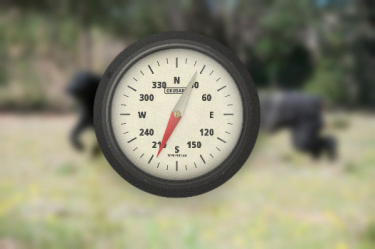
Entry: **205** °
